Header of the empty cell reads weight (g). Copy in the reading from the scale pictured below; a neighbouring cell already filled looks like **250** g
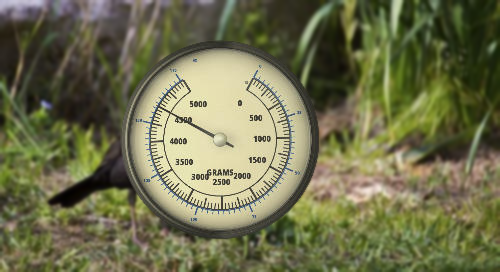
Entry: **4500** g
